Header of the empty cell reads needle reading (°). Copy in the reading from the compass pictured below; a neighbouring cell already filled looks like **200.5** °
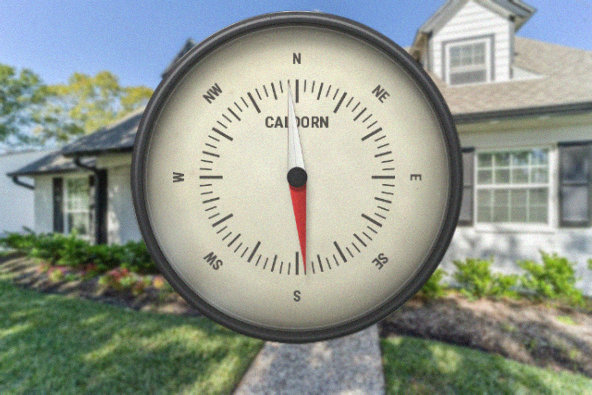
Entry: **175** °
